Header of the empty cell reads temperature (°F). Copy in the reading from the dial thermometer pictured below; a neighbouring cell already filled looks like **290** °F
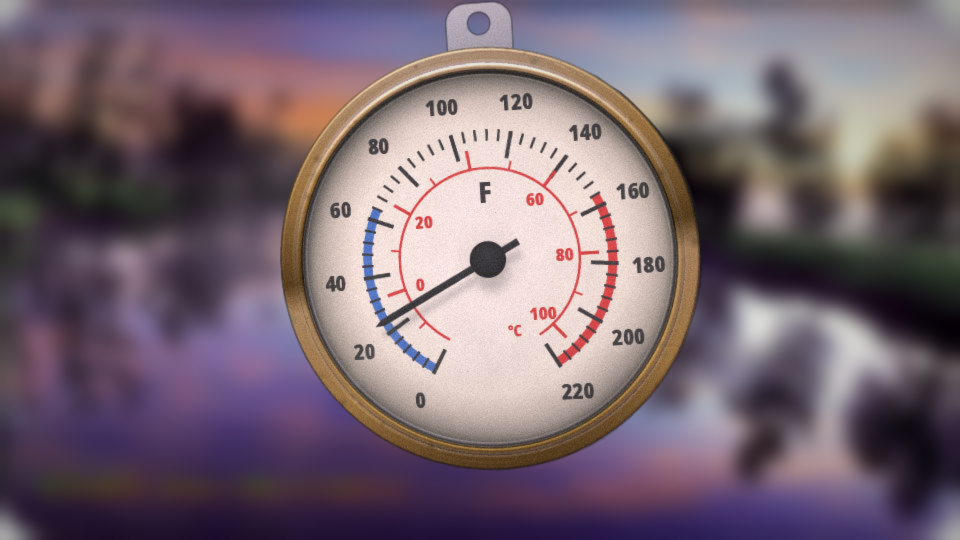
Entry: **24** °F
